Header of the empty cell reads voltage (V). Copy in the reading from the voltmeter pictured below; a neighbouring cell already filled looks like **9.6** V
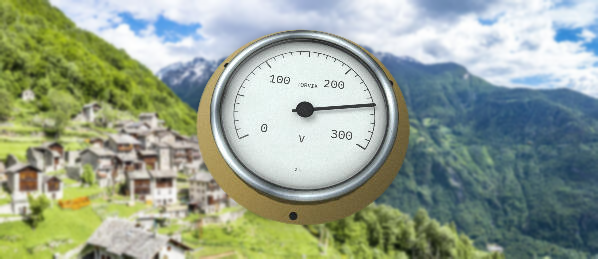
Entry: **250** V
